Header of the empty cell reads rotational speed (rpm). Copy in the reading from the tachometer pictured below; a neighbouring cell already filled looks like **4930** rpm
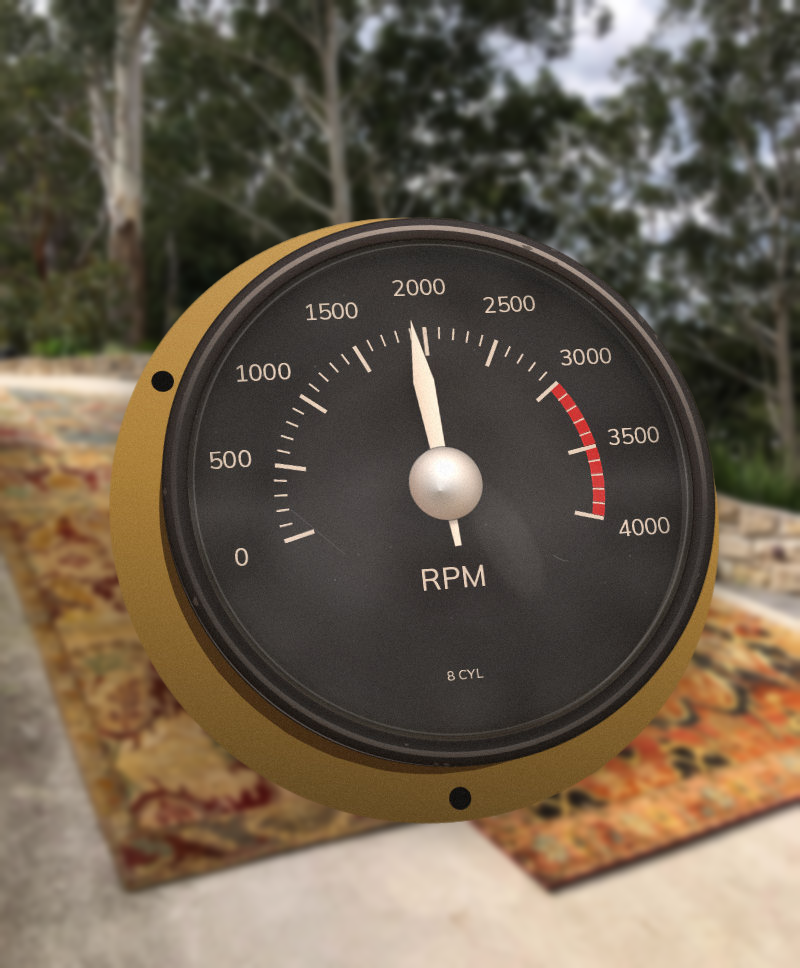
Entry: **1900** rpm
